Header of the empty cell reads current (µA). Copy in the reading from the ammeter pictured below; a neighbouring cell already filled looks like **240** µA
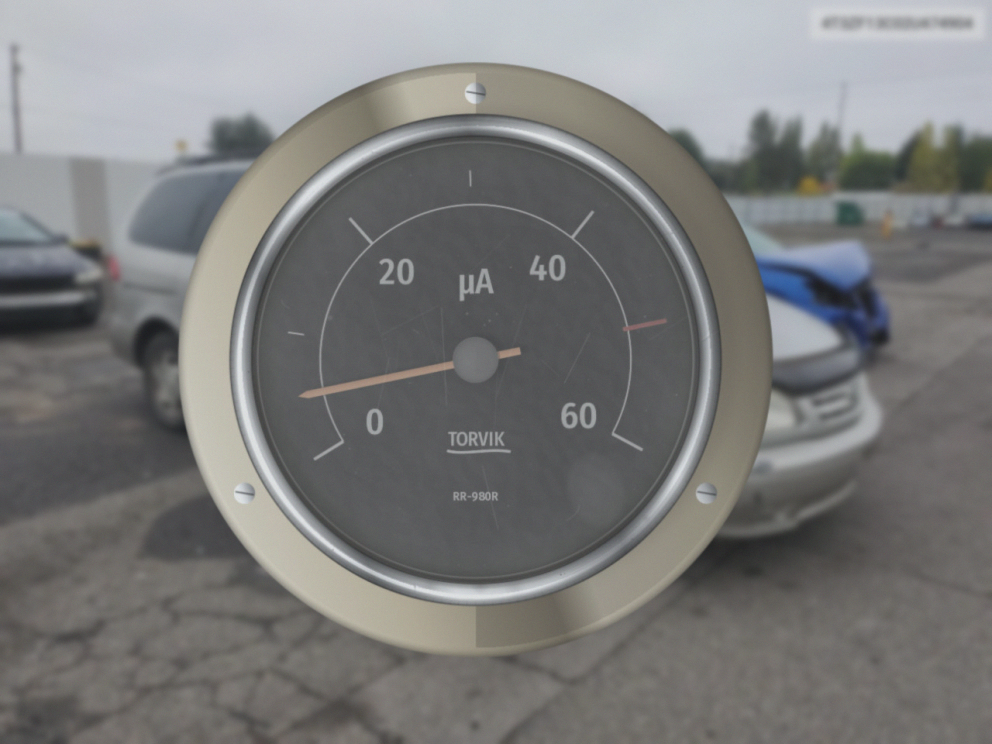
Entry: **5** µA
